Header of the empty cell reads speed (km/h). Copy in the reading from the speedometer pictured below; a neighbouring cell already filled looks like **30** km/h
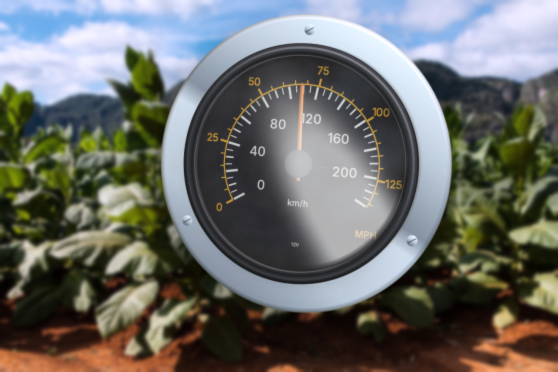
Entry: **110** km/h
